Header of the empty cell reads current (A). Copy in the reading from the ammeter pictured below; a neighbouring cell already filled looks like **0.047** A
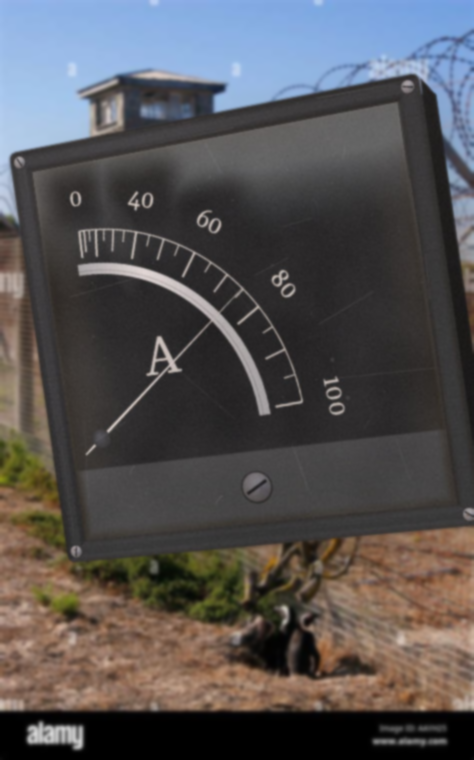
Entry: **75** A
